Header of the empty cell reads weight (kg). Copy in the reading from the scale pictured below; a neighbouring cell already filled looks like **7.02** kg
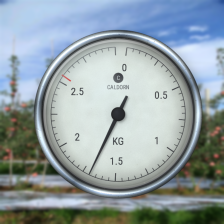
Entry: **1.7** kg
